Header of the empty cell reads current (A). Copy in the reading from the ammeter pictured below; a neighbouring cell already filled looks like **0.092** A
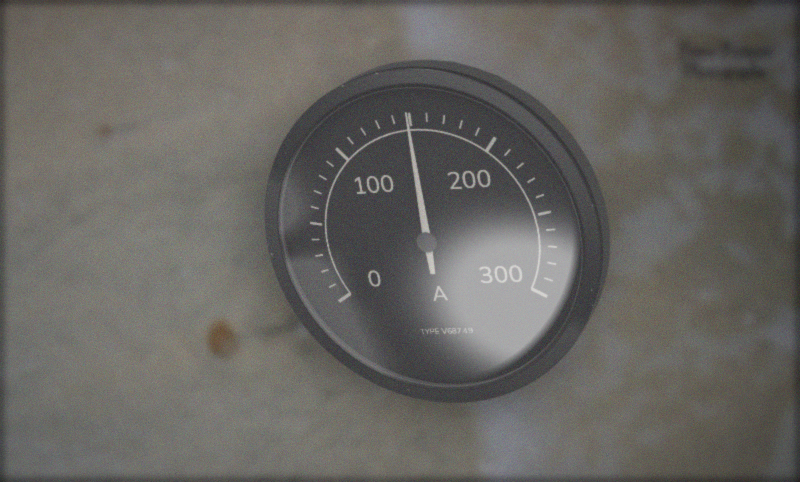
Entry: **150** A
